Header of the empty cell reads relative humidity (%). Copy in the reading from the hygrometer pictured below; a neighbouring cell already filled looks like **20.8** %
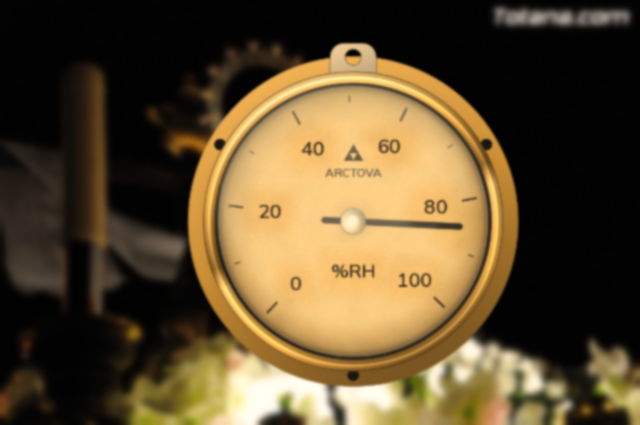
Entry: **85** %
